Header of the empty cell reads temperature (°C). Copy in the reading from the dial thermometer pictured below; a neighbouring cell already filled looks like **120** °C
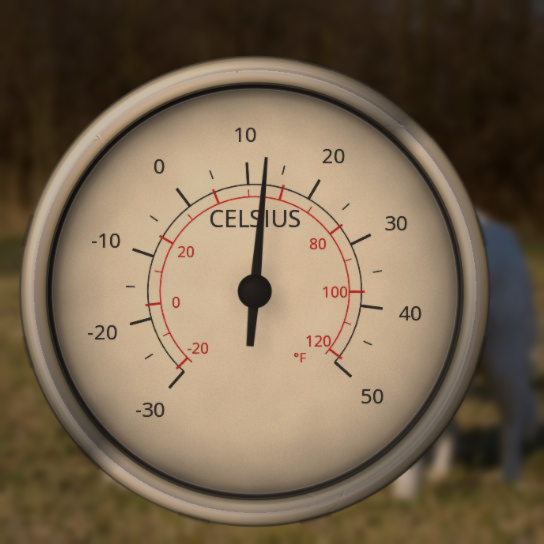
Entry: **12.5** °C
